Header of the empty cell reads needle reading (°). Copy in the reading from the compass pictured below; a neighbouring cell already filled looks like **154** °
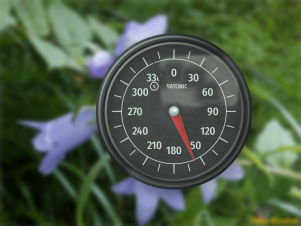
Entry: **157.5** °
